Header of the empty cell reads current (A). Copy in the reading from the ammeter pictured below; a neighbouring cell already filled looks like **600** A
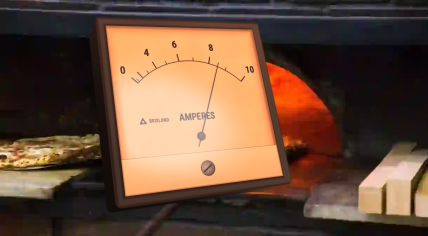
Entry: **8.5** A
